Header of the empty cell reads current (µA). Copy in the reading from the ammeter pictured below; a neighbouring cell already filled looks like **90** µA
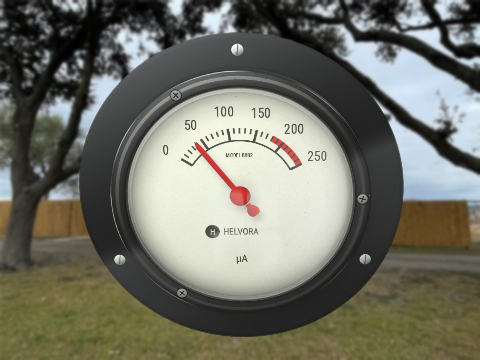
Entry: **40** µA
